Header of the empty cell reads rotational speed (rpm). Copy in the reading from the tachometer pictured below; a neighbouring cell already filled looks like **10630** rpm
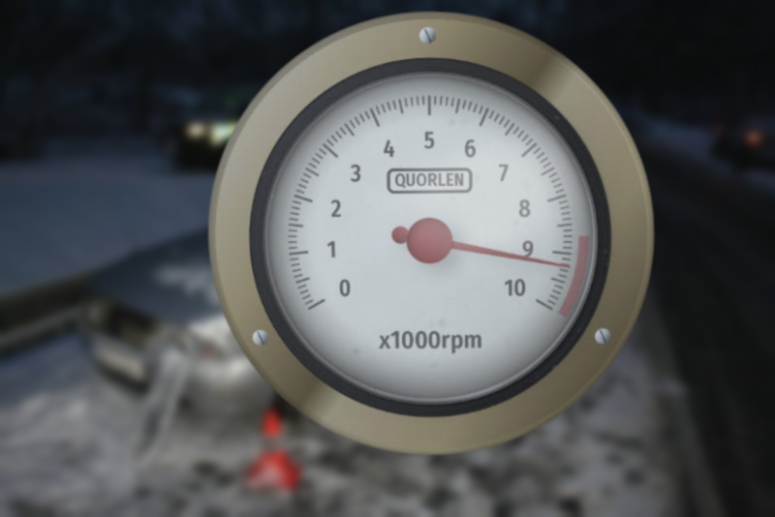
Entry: **9200** rpm
